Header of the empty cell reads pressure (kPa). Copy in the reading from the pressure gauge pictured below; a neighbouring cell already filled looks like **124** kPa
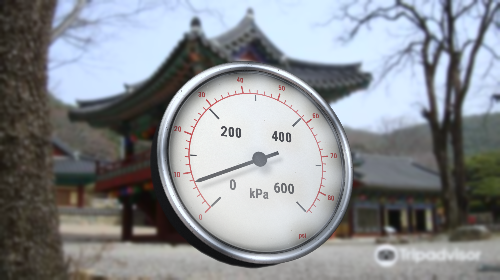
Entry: **50** kPa
